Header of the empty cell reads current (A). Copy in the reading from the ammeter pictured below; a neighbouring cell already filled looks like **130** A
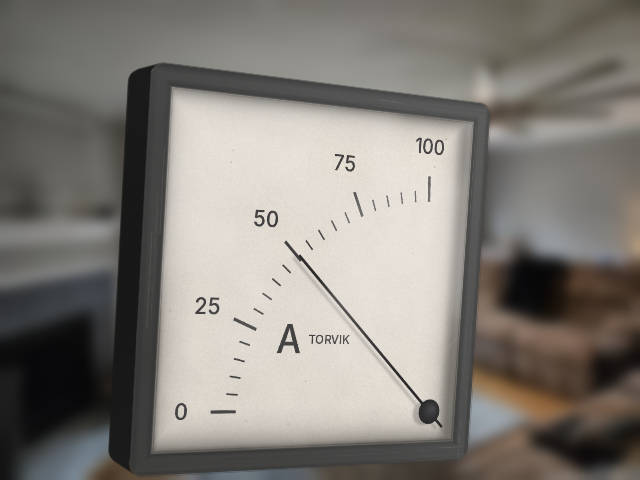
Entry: **50** A
